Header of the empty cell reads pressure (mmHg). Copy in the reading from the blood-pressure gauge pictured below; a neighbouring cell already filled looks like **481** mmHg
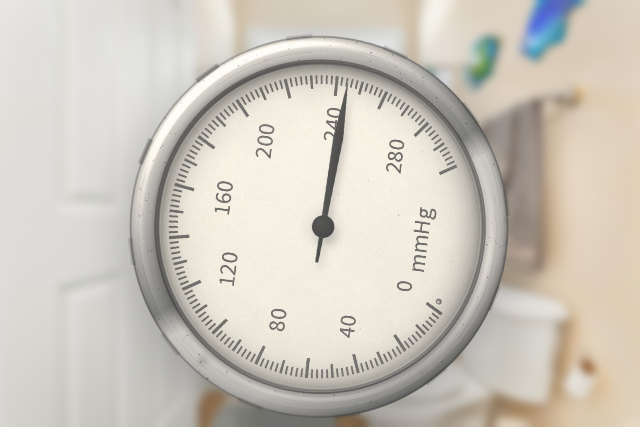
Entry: **244** mmHg
